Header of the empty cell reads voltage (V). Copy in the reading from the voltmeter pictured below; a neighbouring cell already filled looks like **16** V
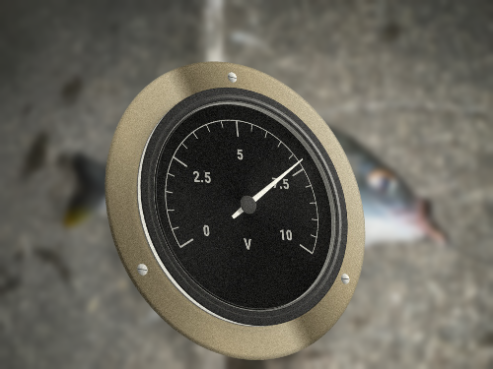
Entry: **7.25** V
